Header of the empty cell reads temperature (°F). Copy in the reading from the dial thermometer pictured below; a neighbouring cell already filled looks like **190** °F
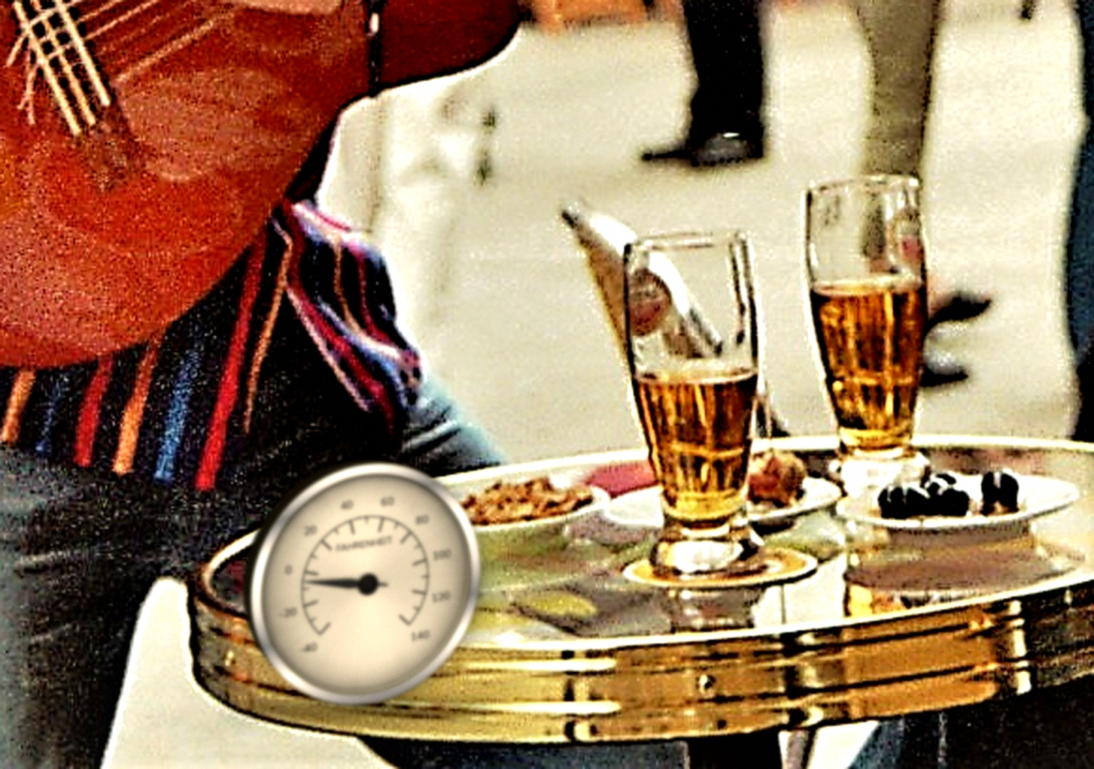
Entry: **-5** °F
